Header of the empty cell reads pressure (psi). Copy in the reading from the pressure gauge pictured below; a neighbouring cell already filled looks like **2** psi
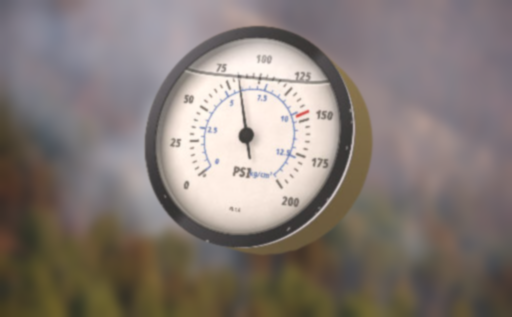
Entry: **85** psi
